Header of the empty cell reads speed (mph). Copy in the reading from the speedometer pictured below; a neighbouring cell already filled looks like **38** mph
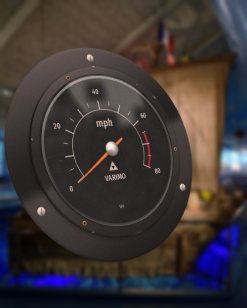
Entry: **0** mph
